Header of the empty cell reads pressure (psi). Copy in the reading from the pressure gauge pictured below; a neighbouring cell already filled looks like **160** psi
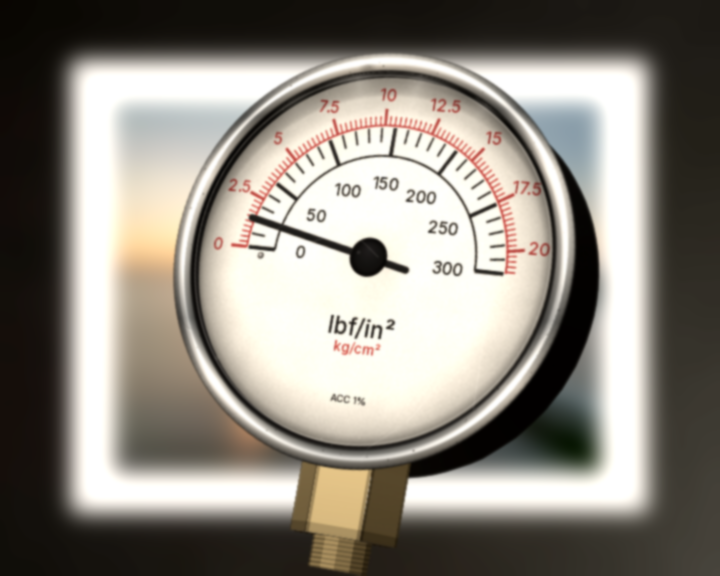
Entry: **20** psi
